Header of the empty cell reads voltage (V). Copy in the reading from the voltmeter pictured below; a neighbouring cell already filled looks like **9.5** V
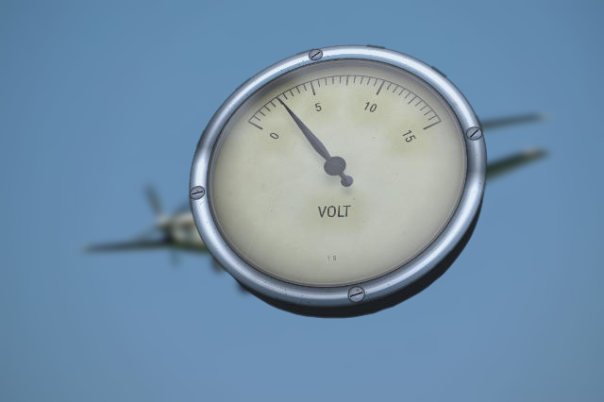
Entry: **2.5** V
